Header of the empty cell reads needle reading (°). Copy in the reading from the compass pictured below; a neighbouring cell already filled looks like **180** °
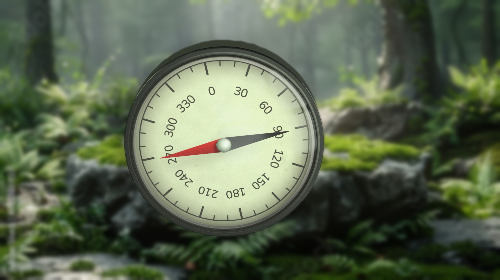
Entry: **270** °
